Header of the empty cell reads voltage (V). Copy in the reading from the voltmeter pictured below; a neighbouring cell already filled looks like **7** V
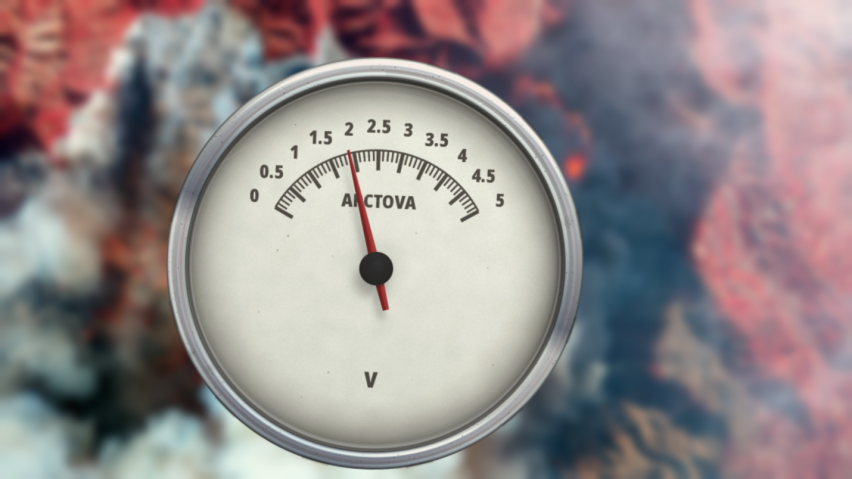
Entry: **1.9** V
